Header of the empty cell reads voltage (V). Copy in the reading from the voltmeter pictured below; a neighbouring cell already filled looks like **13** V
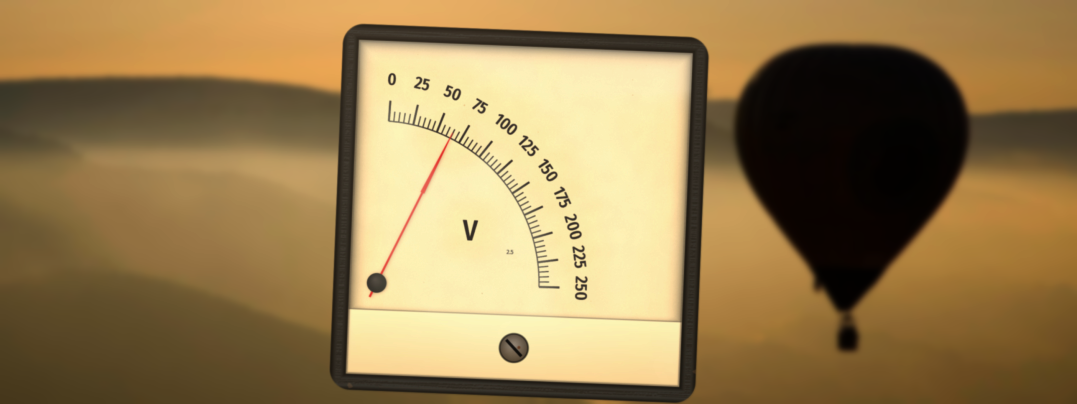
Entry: **65** V
